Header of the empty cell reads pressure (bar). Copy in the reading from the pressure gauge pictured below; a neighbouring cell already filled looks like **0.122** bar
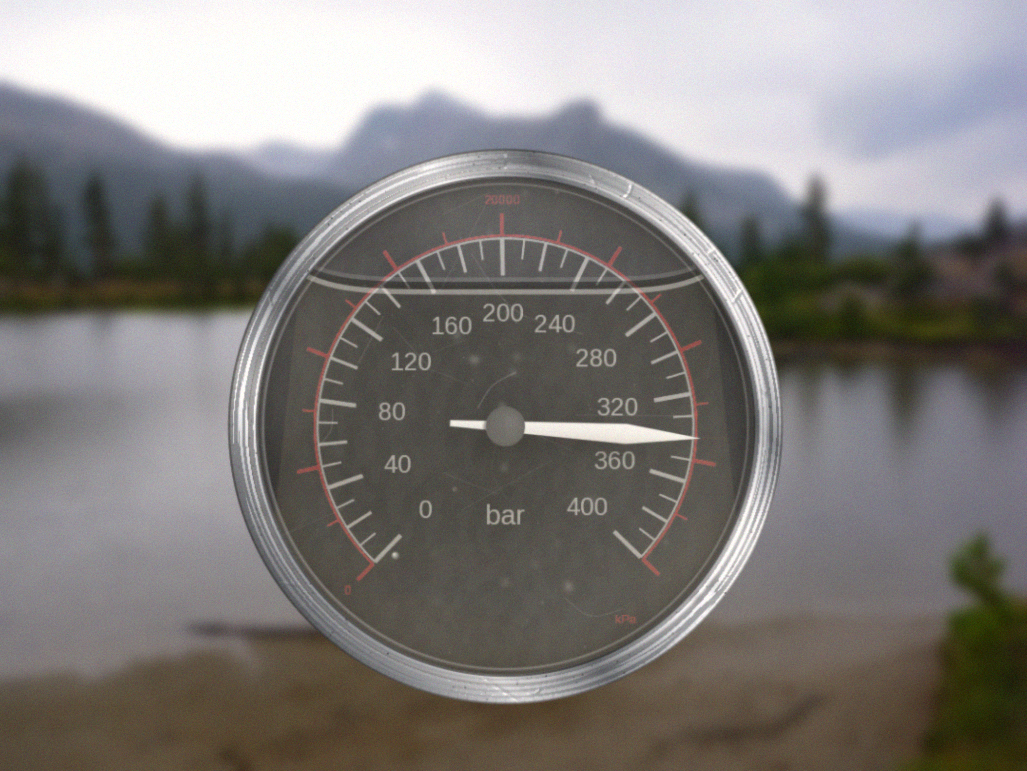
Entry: **340** bar
